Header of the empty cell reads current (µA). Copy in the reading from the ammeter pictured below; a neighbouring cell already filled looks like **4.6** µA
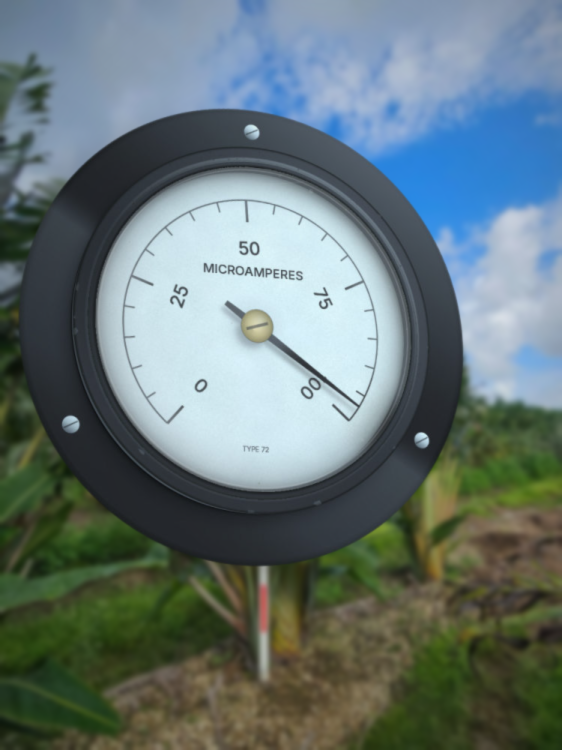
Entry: **97.5** µA
